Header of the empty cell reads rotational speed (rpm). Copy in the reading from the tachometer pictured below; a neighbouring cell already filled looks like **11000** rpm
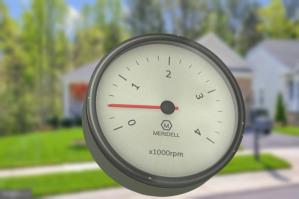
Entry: **400** rpm
